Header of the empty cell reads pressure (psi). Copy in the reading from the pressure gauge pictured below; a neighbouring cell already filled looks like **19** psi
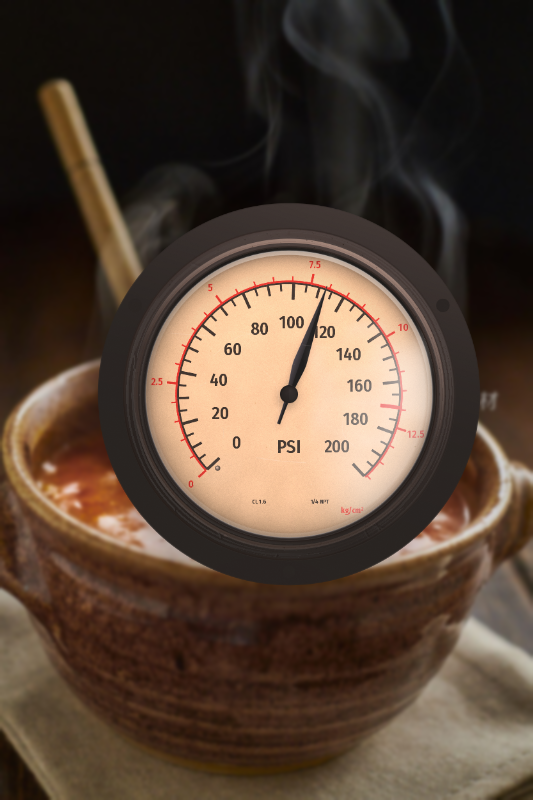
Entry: **112.5** psi
